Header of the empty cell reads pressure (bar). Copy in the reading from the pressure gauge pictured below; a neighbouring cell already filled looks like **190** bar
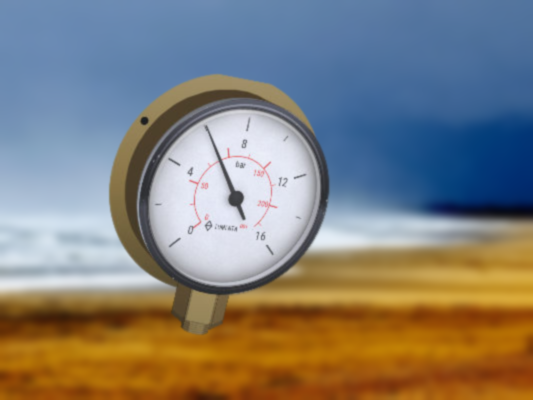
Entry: **6** bar
